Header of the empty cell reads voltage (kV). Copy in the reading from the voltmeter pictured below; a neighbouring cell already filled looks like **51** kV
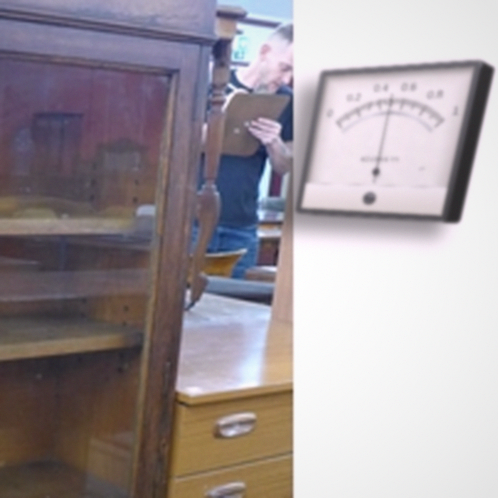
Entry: **0.5** kV
